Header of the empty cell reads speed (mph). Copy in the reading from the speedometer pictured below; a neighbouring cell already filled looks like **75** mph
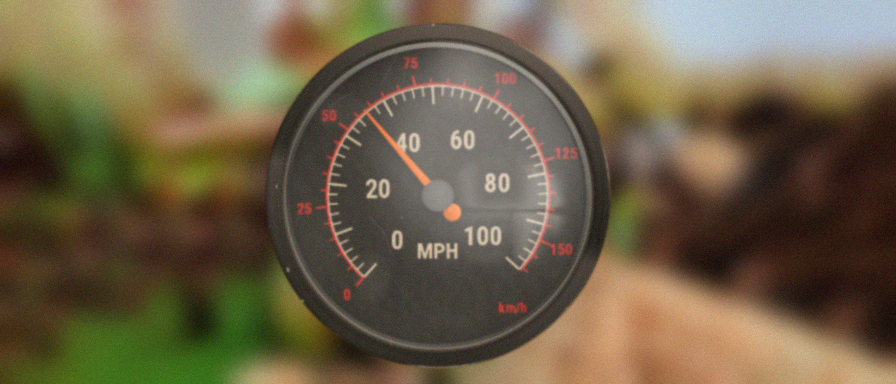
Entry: **36** mph
